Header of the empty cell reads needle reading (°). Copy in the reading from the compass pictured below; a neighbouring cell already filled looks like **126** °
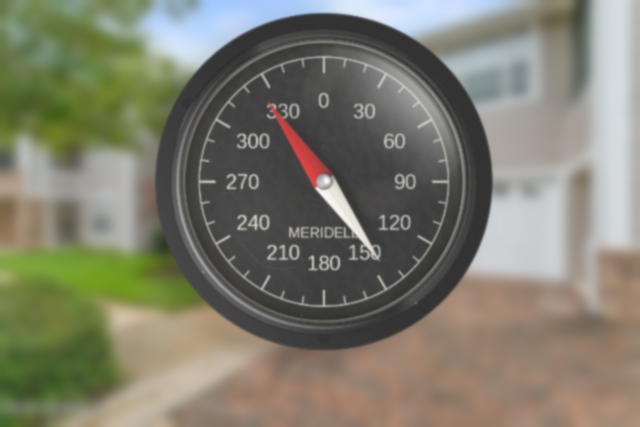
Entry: **325** °
